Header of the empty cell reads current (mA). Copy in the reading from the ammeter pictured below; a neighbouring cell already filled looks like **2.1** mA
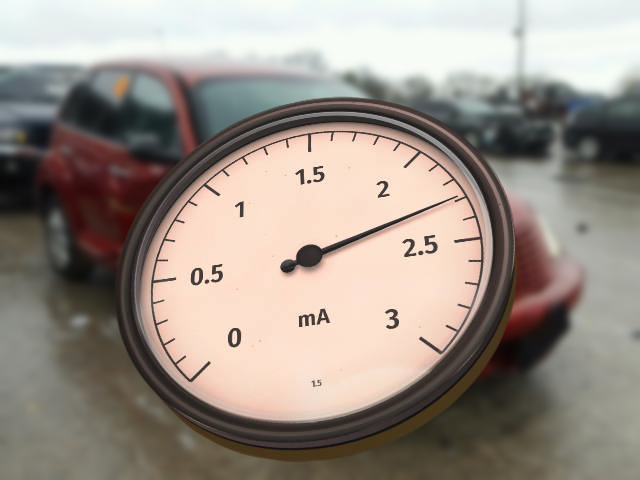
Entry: **2.3** mA
